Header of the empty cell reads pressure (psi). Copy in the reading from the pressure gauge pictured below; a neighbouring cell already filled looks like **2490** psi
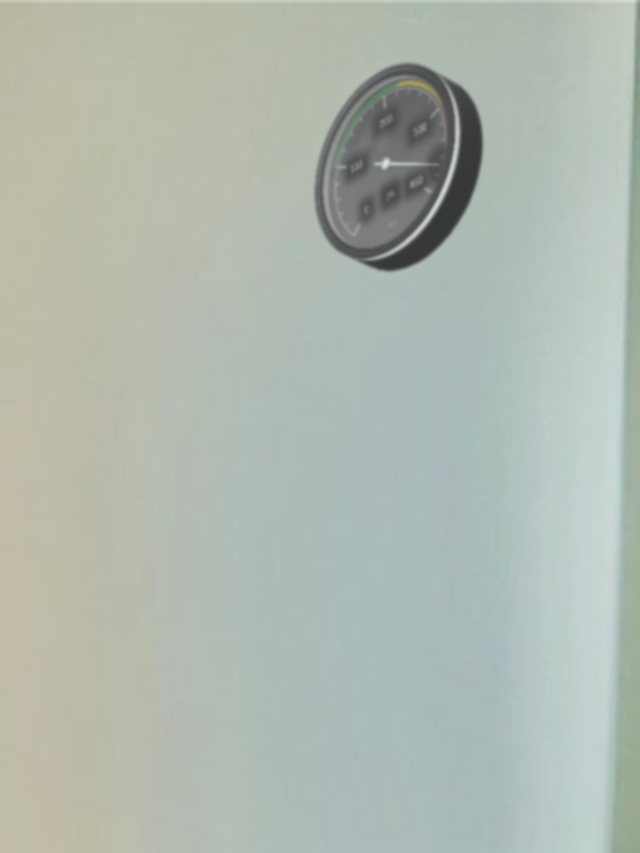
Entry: **370** psi
